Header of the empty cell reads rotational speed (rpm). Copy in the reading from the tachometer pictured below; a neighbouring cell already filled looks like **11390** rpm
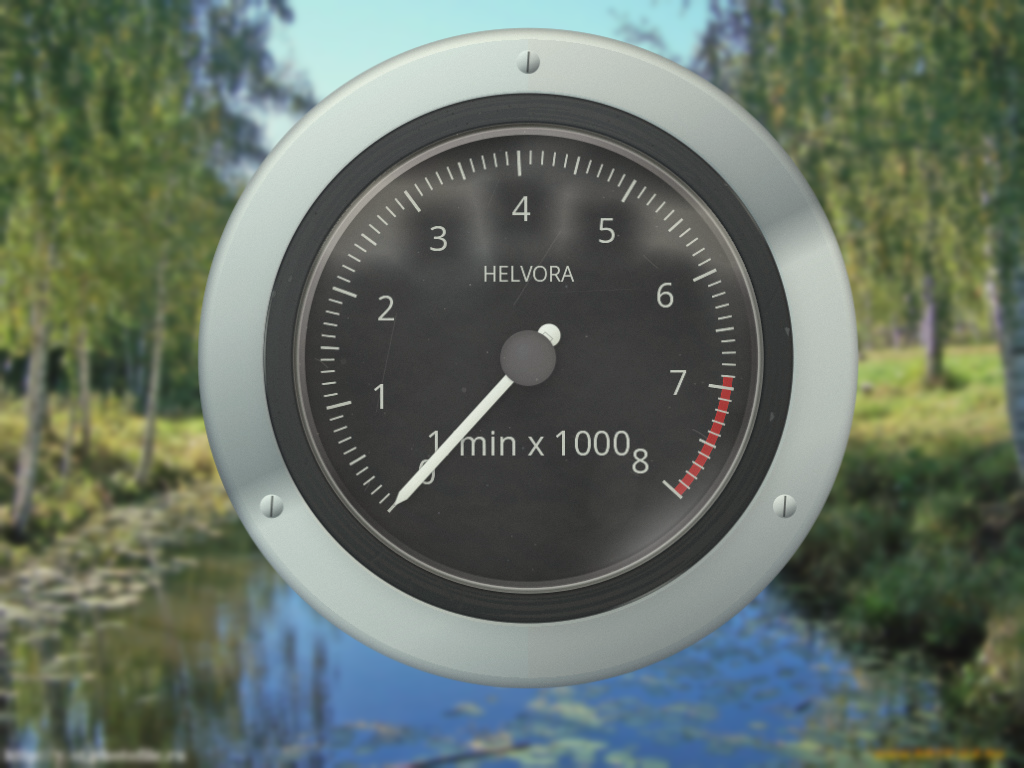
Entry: **0** rpm
